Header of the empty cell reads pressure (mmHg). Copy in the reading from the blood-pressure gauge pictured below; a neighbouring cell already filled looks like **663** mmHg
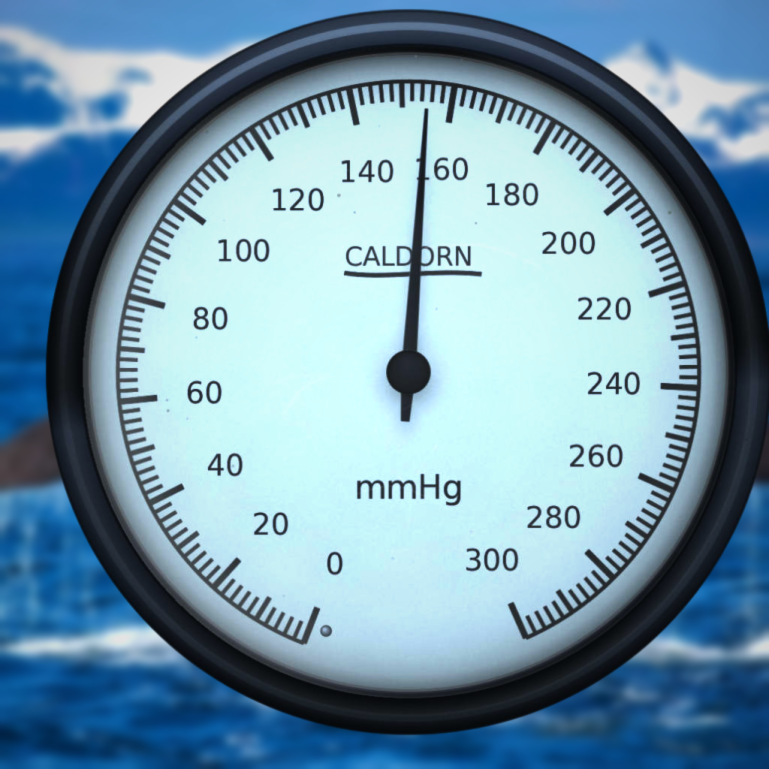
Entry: **155** mmHg
